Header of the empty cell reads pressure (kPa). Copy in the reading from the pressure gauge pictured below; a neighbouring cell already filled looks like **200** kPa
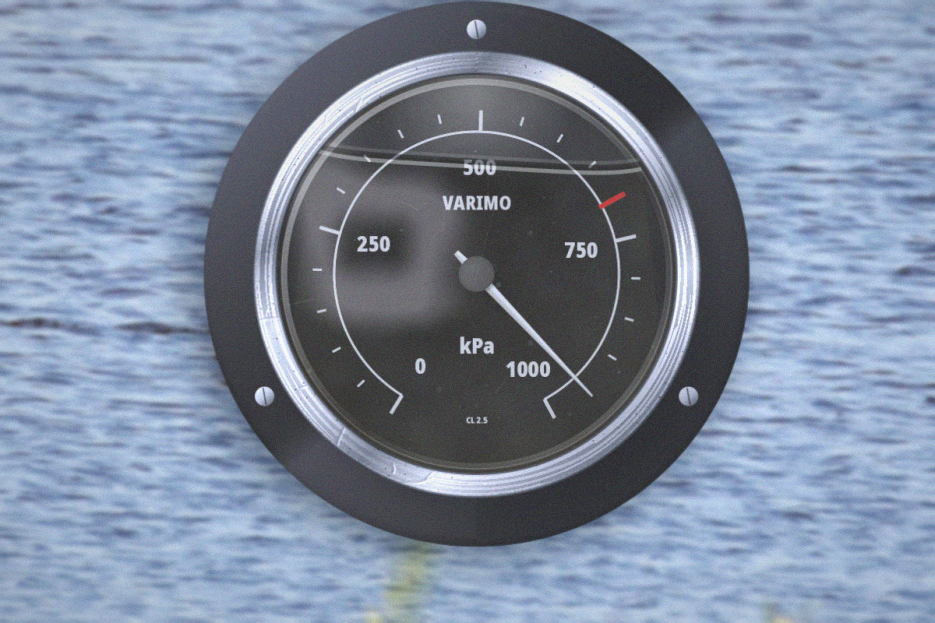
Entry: **950** kPa
